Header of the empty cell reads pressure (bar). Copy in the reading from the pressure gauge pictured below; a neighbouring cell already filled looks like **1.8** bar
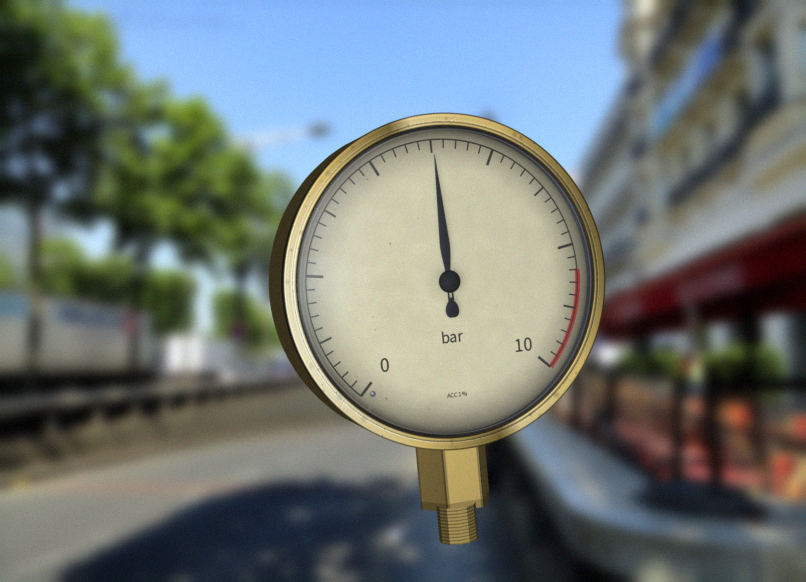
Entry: **5** bar
